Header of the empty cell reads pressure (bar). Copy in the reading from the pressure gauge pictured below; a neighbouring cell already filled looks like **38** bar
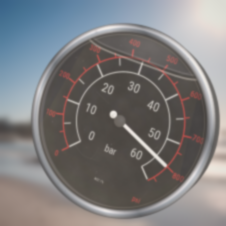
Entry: **55** bar
